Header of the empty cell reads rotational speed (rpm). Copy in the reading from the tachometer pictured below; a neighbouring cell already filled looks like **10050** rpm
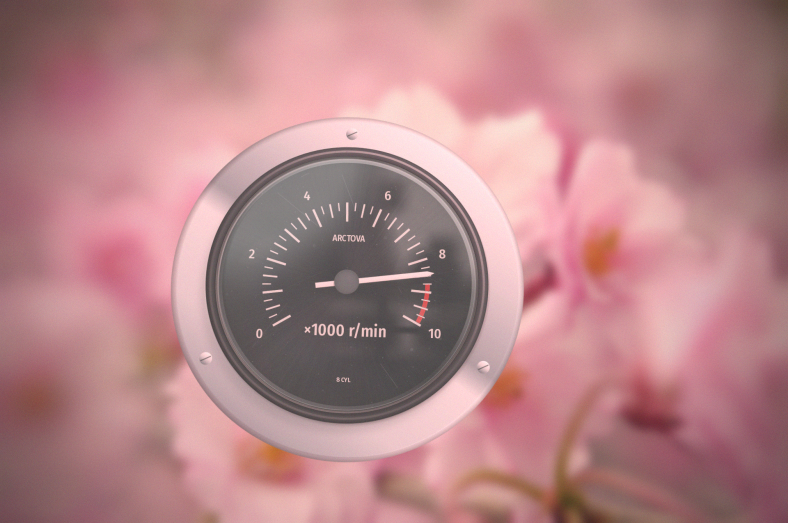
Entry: **8500** rpm
